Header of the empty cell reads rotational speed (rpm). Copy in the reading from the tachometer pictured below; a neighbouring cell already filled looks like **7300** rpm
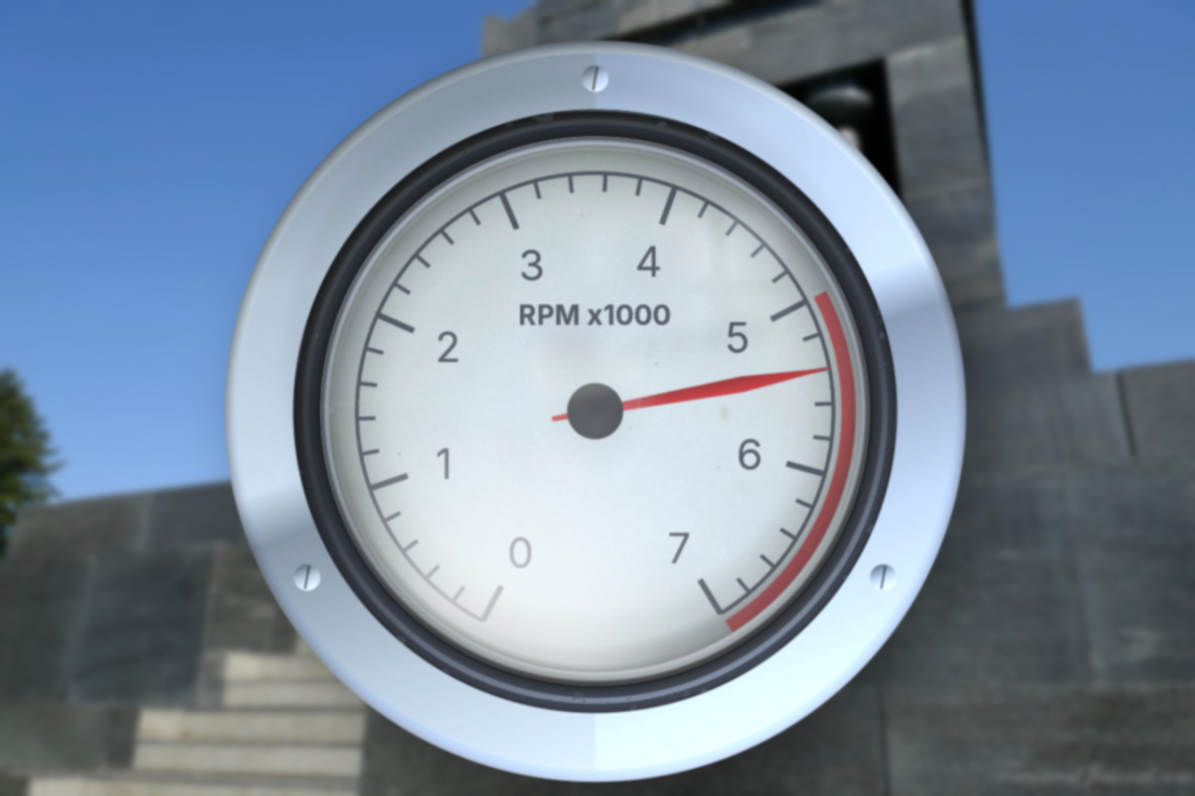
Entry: **5400** rpm
